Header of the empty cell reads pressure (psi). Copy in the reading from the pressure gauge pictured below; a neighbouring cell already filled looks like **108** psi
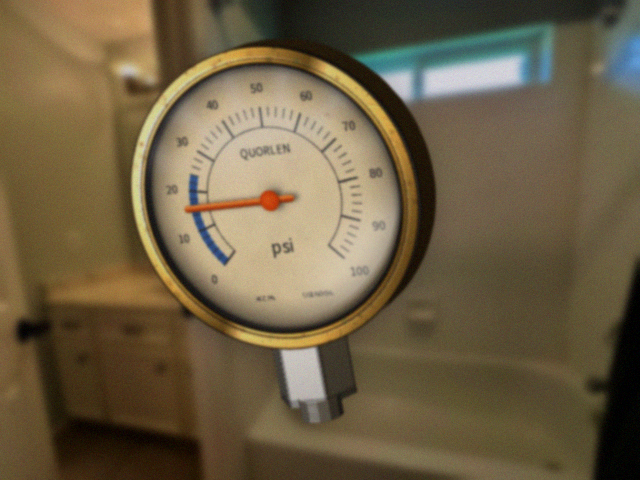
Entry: **16** psi
